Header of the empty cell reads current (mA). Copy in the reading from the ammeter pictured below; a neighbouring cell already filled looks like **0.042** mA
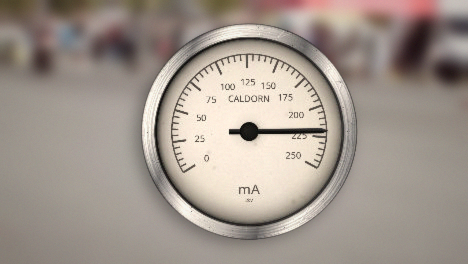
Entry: **220** mA
